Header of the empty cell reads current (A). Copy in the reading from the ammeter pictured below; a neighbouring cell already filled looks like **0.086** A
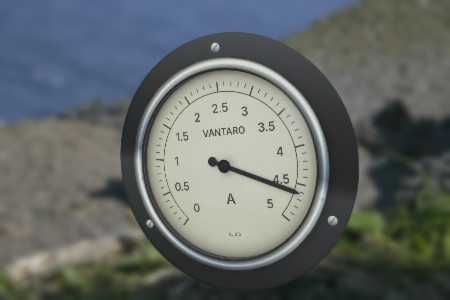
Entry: **4.6** A
